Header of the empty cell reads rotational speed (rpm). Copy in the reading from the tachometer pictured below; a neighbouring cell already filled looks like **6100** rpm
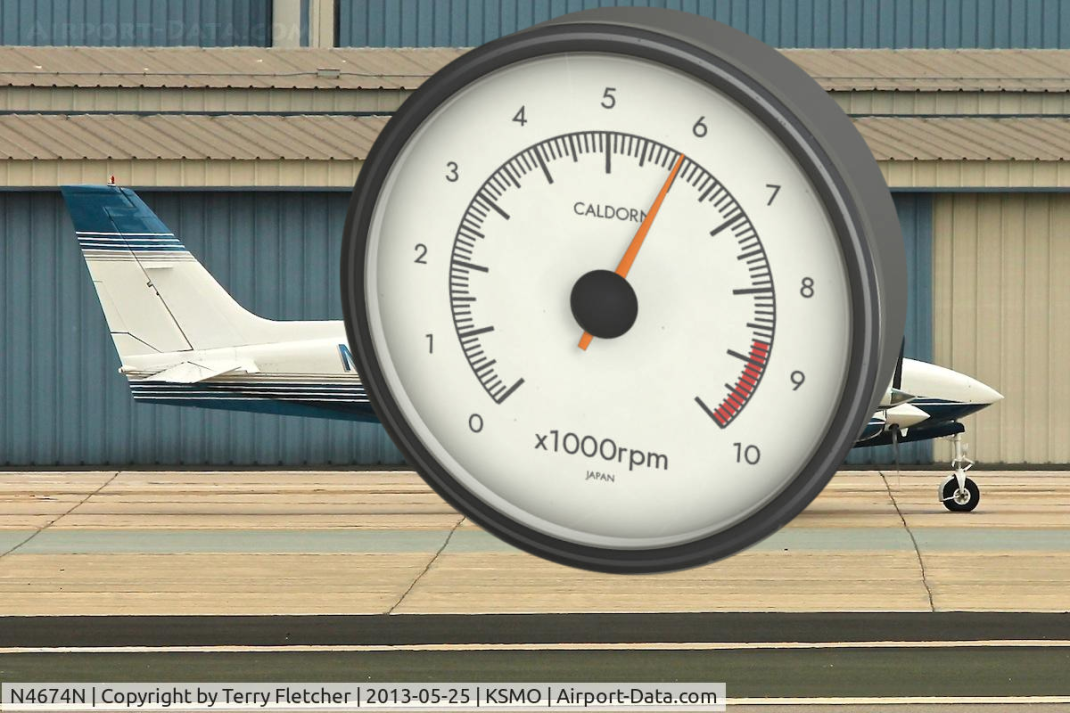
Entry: **6000** rpm
